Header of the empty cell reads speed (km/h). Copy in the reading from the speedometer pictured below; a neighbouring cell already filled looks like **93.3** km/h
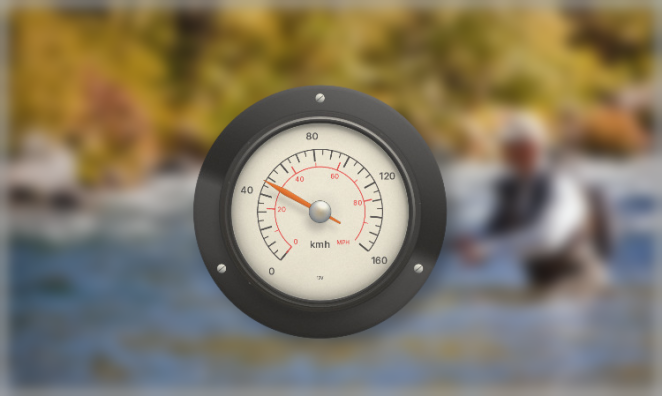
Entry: **47.5** km/h
